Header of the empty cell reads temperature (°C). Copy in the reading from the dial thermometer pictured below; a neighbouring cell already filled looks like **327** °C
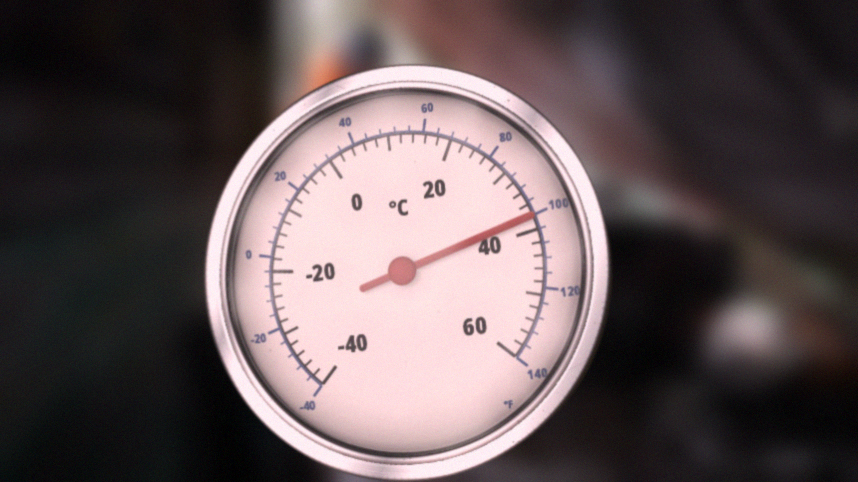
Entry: **38** °C
